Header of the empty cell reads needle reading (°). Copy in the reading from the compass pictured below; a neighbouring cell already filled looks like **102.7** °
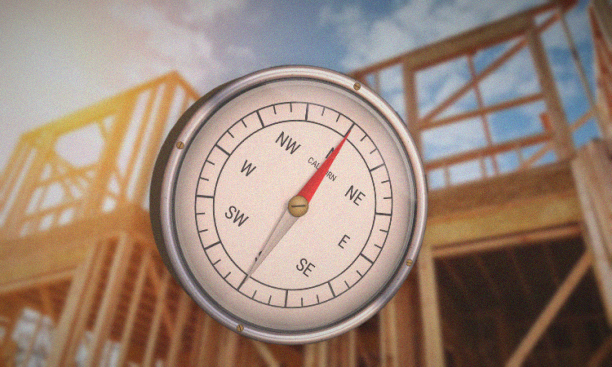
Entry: **0** °
